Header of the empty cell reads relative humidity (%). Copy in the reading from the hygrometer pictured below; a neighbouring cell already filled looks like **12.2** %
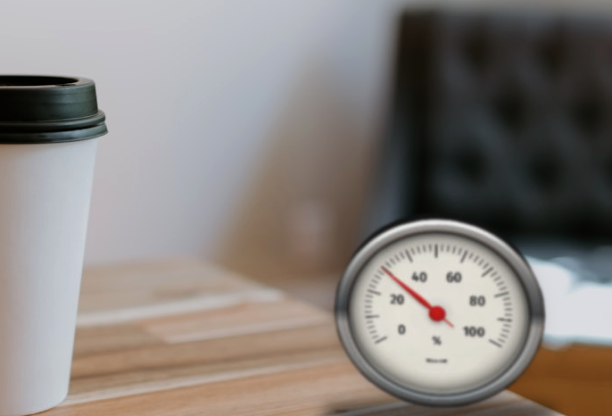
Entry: **30** %
